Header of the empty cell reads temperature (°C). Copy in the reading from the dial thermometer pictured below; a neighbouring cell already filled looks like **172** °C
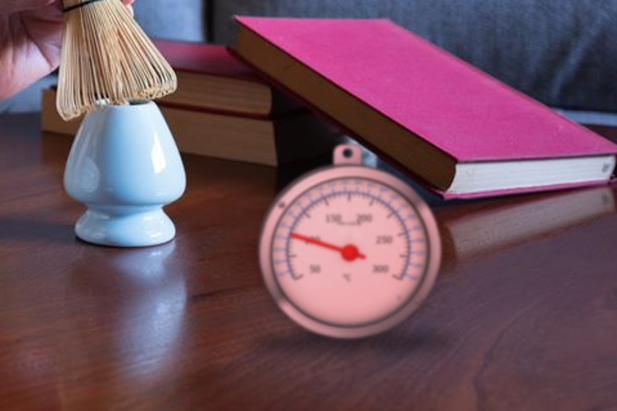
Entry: **100** °C
